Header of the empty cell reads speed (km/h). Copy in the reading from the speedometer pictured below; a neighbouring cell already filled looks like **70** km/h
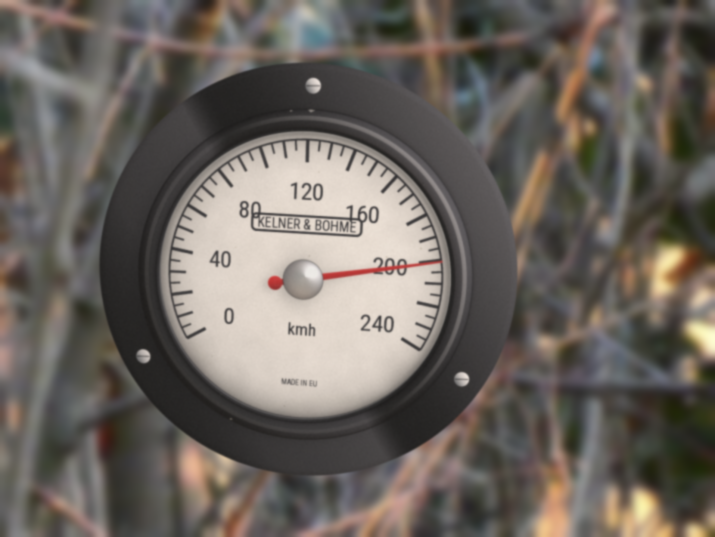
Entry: **200** km/h
